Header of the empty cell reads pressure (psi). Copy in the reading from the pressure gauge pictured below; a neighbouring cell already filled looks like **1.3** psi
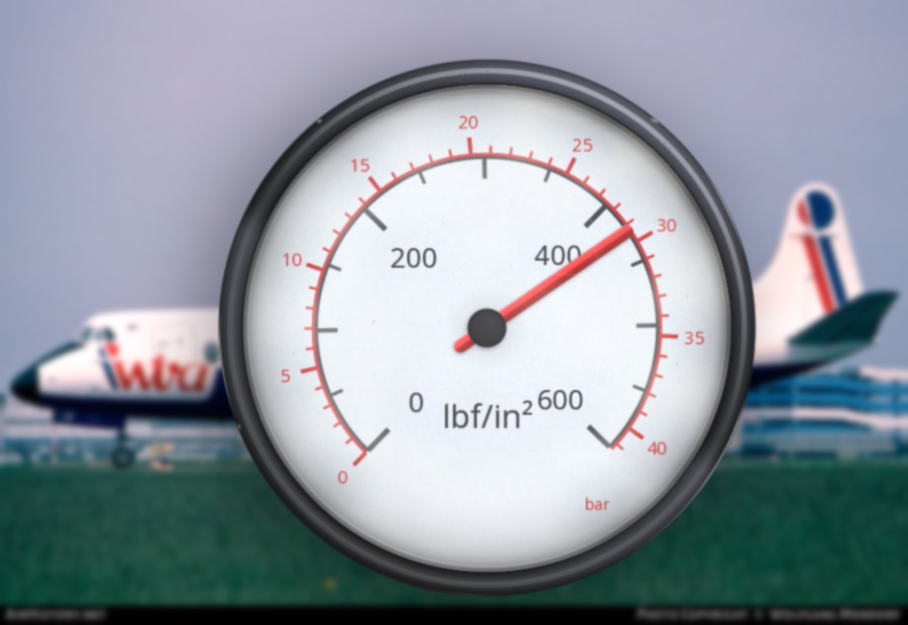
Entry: **425** psi
